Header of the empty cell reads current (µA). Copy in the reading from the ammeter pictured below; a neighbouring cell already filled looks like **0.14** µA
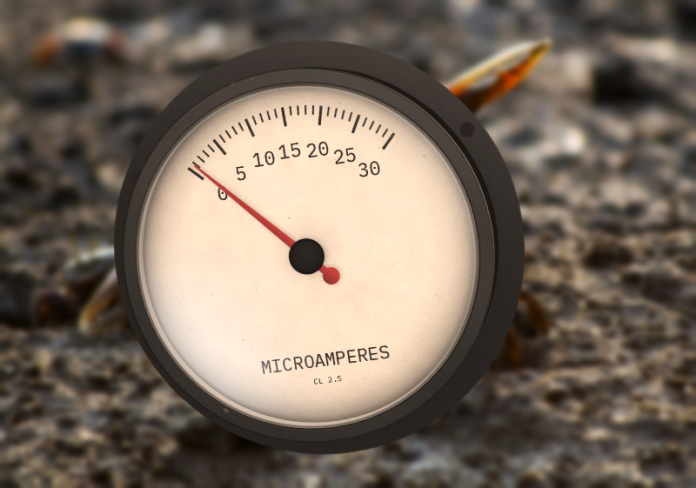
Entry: **1** µA
